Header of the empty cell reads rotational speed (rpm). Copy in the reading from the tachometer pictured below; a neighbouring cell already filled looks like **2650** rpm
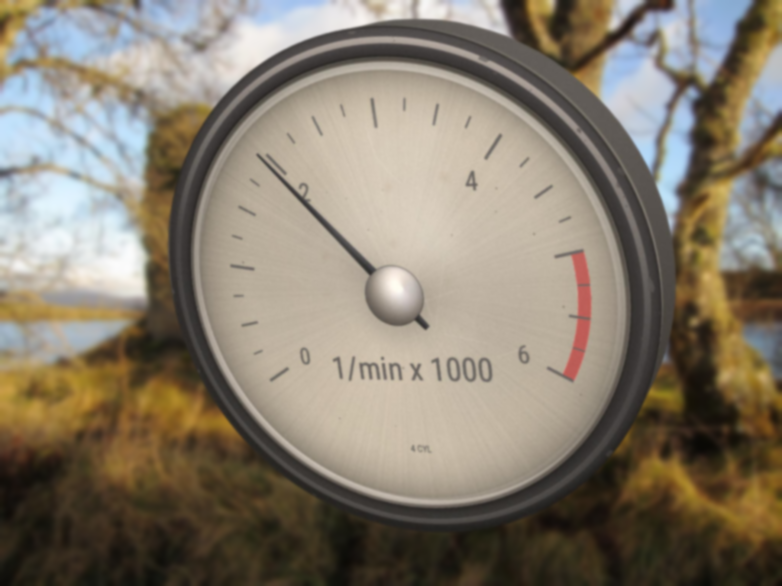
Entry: **2000** rpm
